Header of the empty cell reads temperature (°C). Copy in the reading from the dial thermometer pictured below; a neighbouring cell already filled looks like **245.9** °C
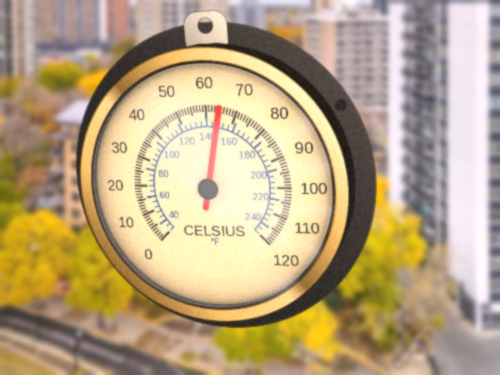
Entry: **65** °C
